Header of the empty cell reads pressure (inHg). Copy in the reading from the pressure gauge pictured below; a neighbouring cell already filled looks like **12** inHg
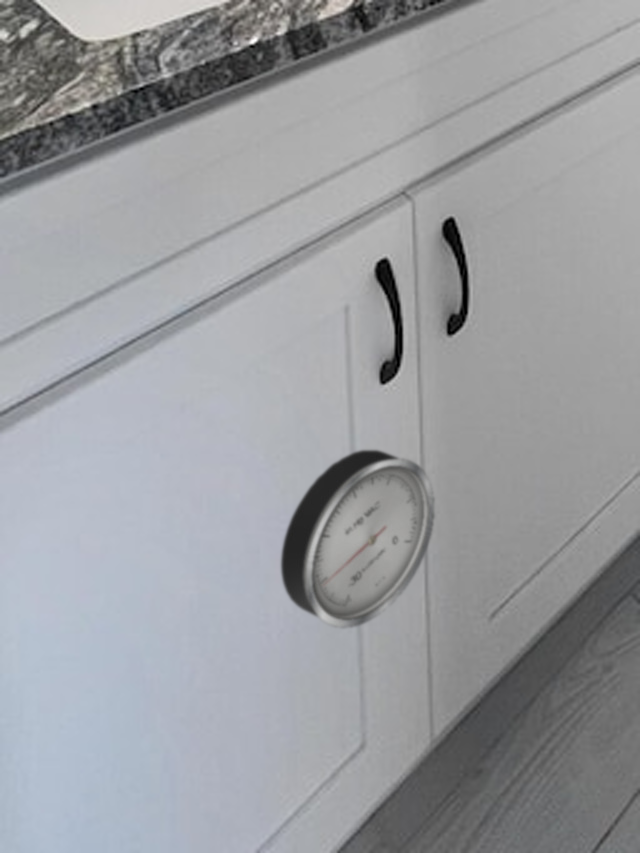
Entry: **-25** inHg
